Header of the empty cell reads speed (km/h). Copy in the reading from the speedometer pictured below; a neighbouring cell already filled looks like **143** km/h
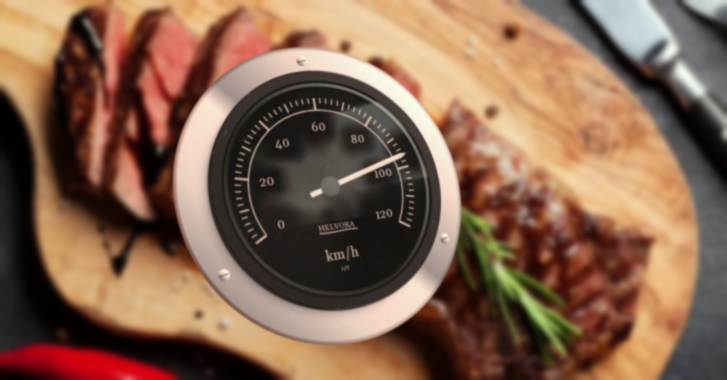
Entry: **96** km/h
